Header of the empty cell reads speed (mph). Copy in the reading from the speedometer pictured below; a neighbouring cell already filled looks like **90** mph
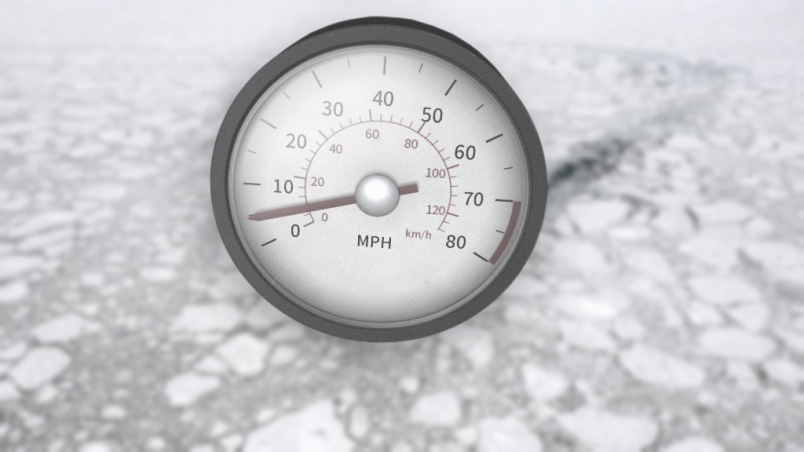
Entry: **5** mph
